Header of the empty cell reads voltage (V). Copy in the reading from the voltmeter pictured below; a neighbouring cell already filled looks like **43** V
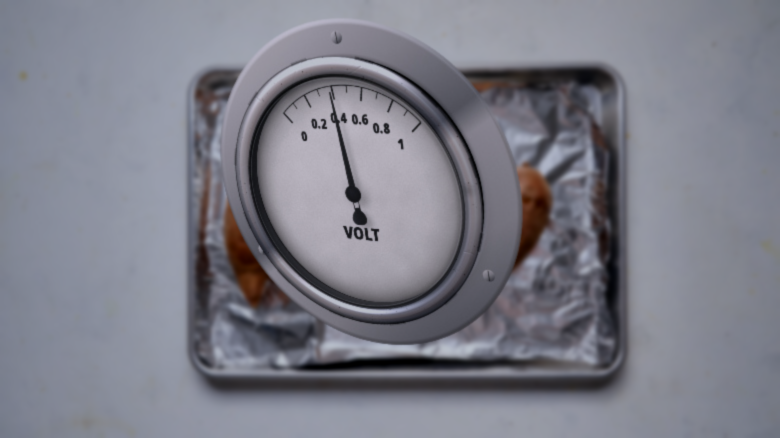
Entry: **0.4** V
